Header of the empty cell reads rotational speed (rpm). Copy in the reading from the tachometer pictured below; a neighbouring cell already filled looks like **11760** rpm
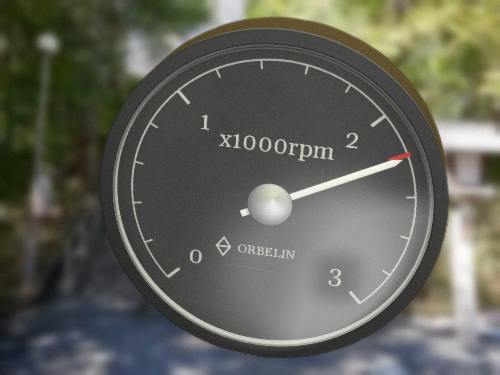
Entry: **2200** rpm
